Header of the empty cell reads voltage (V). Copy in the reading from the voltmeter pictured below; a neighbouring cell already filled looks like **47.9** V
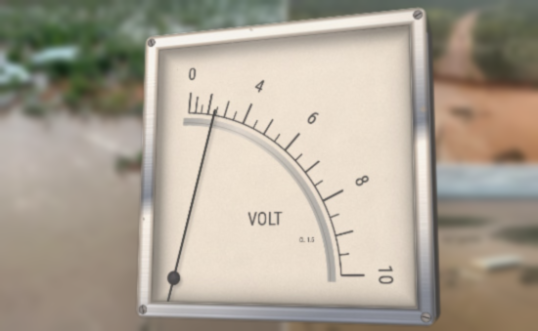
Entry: **2.5** V
